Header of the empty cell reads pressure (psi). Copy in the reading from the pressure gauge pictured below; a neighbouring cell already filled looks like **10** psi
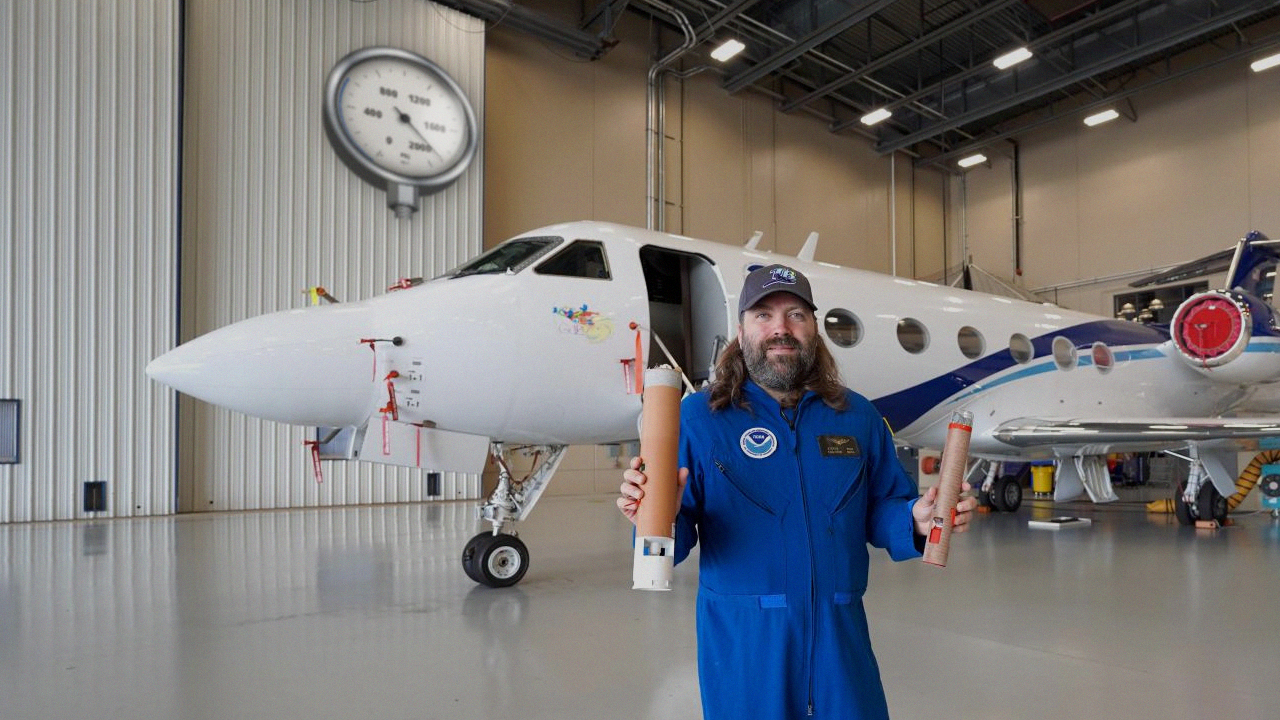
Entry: **1900** psi
